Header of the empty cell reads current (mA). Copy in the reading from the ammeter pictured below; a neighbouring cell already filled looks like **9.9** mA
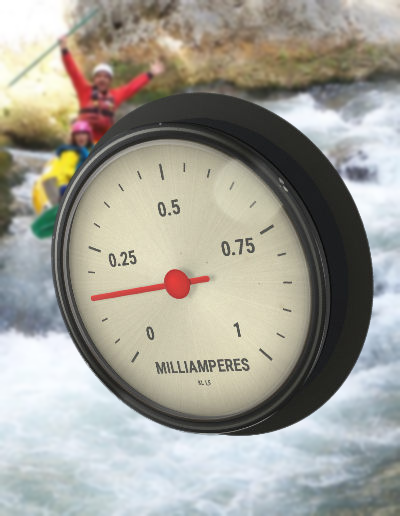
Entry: **0.15** mA
